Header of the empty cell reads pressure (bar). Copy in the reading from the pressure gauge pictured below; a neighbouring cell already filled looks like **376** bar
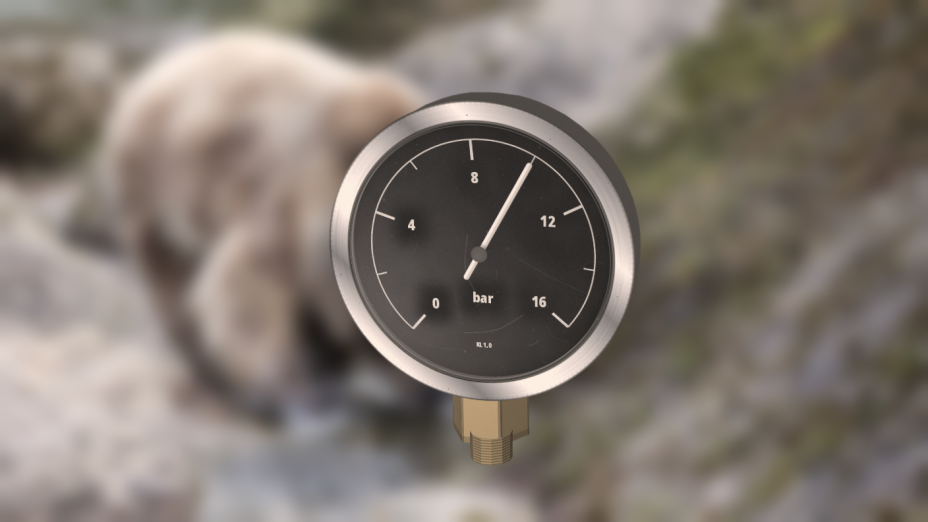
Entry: **10** bar
